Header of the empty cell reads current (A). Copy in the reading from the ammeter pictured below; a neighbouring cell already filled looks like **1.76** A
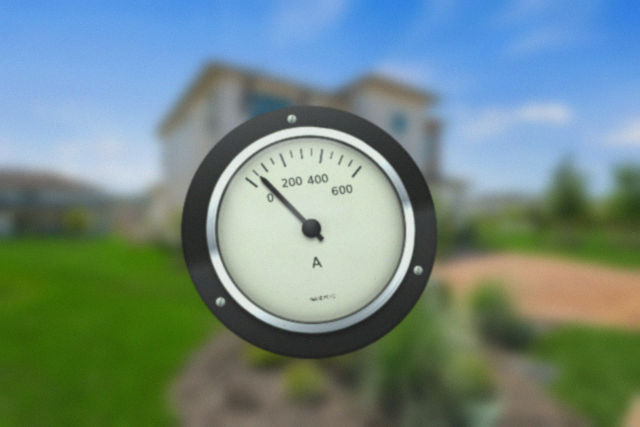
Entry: **50** A
